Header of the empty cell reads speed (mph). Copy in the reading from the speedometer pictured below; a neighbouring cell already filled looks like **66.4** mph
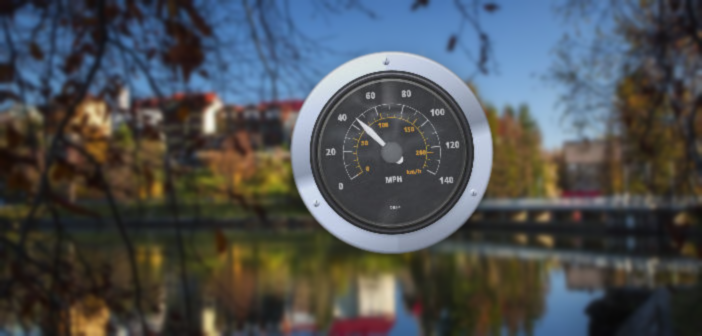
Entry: **45** mph
